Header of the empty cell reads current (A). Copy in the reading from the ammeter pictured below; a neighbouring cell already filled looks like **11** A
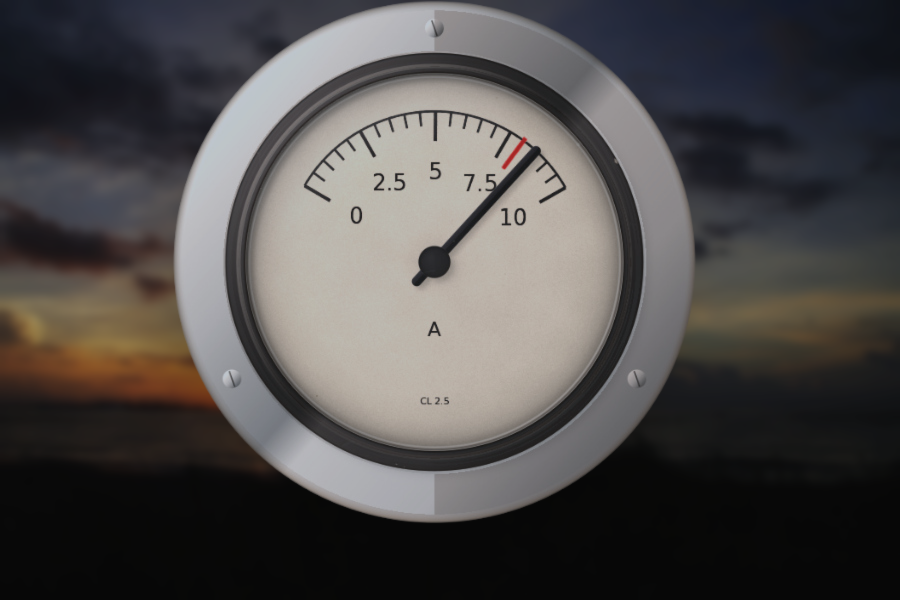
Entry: **8.5** A
